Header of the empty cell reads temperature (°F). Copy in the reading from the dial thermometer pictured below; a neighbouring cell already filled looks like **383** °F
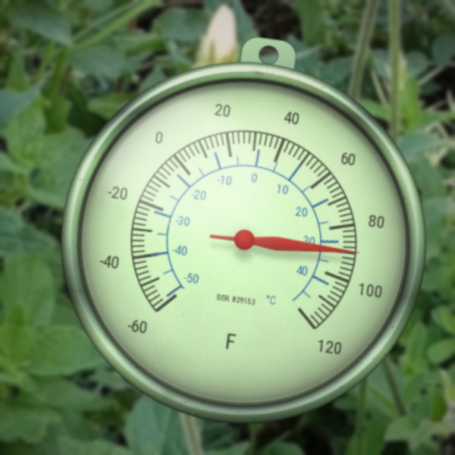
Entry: **90** °F
